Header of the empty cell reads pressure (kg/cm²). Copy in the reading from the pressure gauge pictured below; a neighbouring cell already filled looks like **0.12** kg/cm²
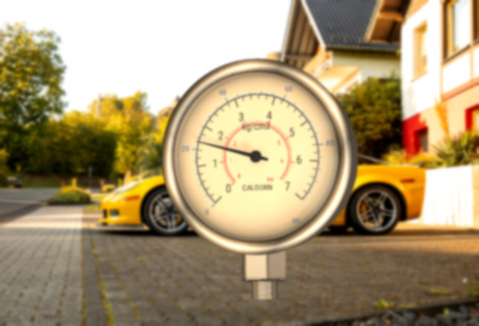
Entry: **1.6** kg/cm²
